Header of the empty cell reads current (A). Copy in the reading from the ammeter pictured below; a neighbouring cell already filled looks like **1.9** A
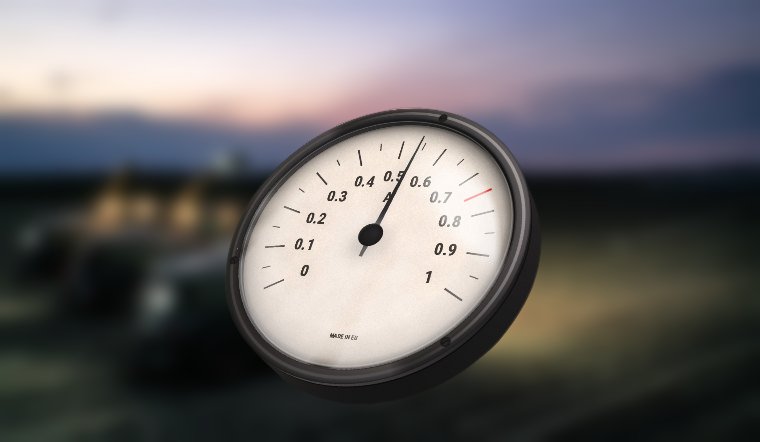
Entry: **0.55** A
